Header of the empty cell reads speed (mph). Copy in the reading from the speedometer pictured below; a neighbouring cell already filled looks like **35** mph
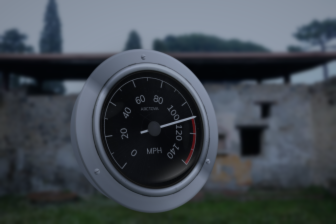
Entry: **110** mph
